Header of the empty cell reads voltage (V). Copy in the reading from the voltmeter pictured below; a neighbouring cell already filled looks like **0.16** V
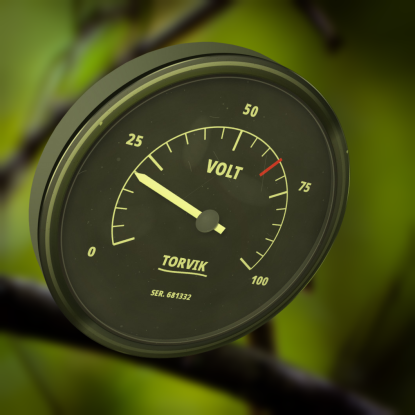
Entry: **20** V
